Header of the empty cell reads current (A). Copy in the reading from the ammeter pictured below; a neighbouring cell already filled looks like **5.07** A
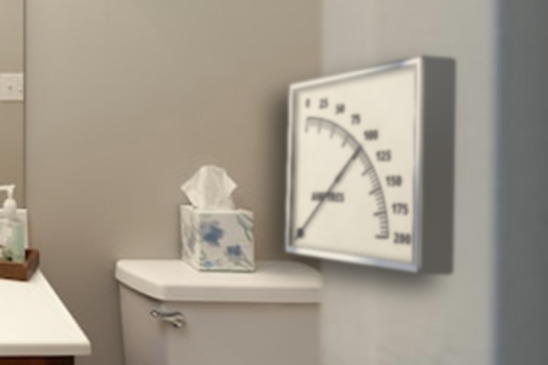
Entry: **100** A
